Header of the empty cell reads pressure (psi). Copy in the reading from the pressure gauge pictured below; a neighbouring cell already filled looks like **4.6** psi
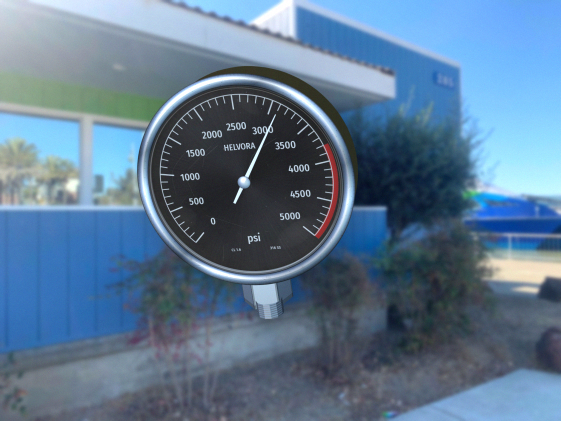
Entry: **3100** psi
